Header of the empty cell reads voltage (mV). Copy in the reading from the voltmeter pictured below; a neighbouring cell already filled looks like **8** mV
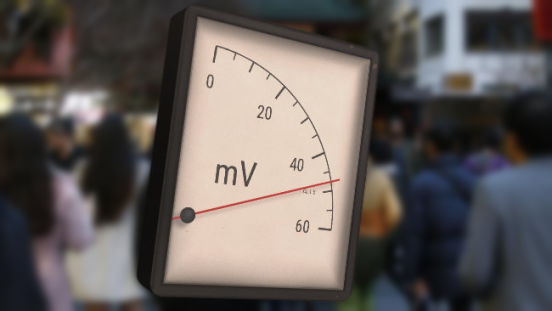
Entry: **47.5** mV
